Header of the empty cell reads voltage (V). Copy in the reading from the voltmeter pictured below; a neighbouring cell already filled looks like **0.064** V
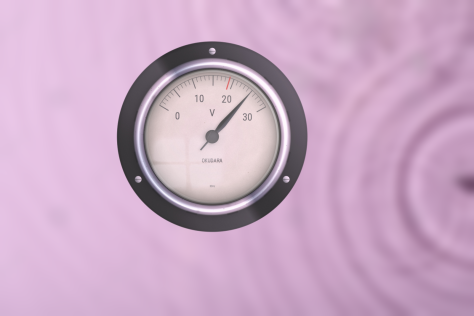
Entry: **25** V
